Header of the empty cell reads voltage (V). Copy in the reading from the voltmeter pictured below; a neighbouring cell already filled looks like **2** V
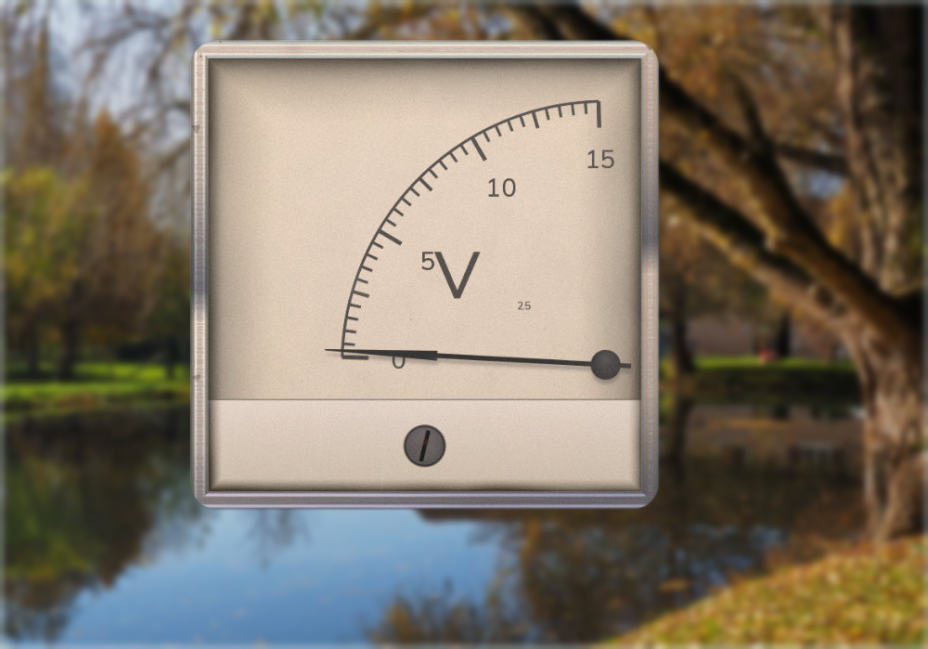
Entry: **0.25** V
